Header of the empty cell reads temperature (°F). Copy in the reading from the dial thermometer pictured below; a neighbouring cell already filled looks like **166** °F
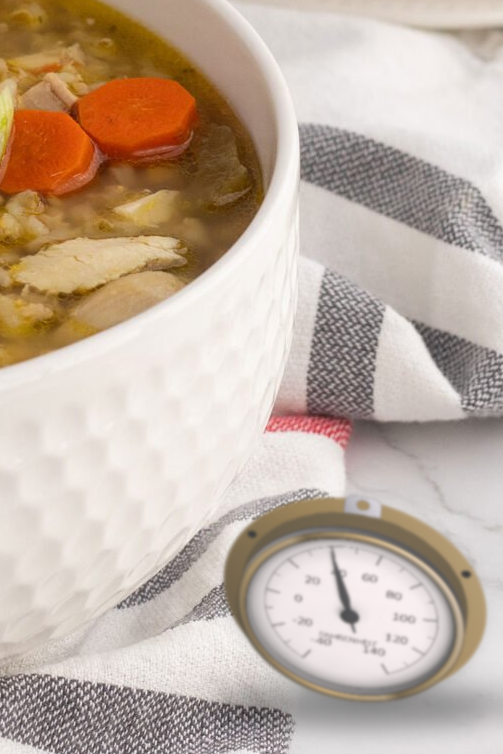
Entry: **40** °F
